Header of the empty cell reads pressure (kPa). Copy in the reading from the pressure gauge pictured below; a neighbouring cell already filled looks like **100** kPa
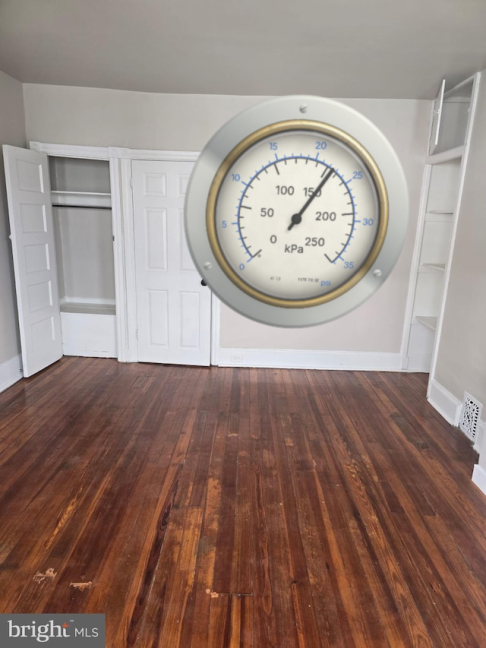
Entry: **155** kPa
